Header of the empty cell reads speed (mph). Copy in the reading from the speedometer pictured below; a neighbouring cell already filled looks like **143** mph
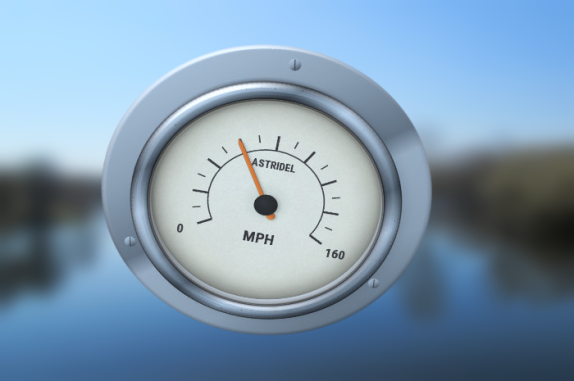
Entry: **60** mph
